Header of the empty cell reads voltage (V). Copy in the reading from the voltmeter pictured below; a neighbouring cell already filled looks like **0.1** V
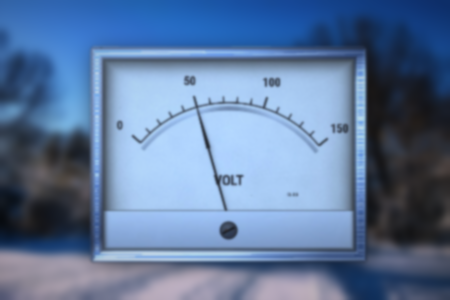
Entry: **50** V
